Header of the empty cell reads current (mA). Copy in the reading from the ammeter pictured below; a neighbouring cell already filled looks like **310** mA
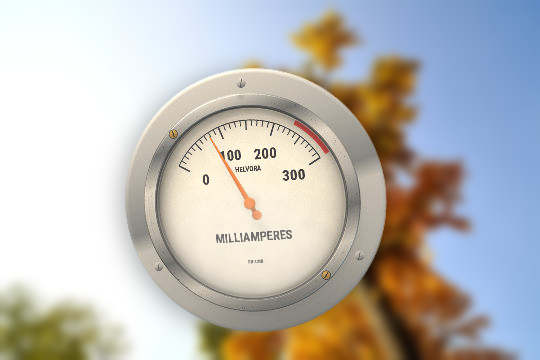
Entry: **80** mA
